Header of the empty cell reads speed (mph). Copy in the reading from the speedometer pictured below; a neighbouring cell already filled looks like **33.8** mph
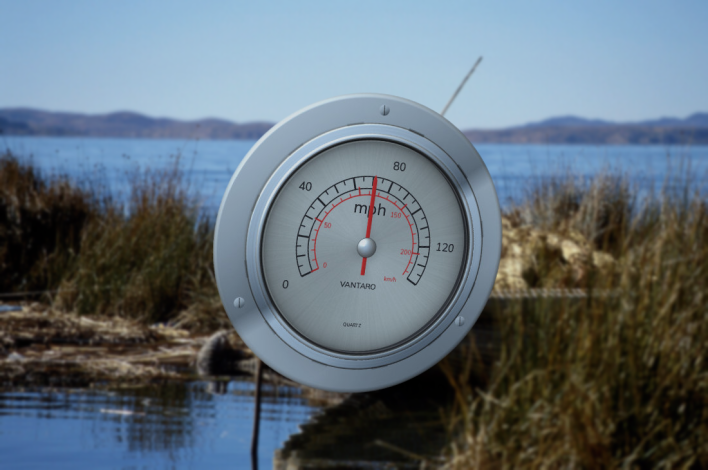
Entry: **70** mph
